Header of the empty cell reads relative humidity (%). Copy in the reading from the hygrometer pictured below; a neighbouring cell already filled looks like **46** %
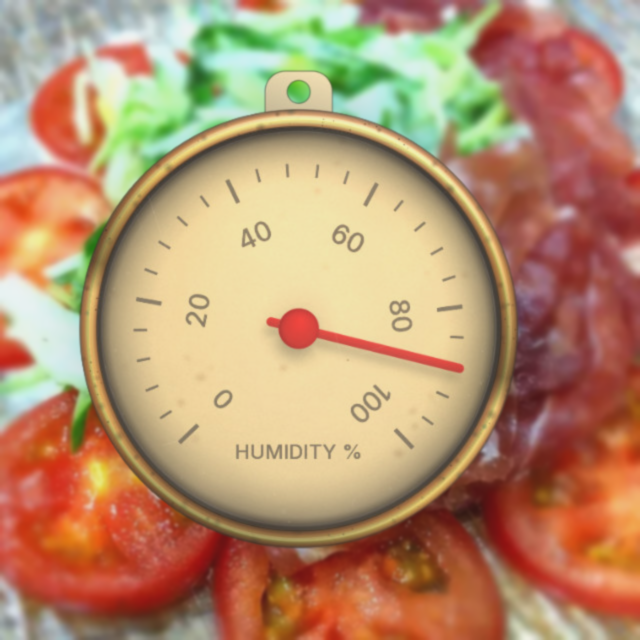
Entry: **88** %
